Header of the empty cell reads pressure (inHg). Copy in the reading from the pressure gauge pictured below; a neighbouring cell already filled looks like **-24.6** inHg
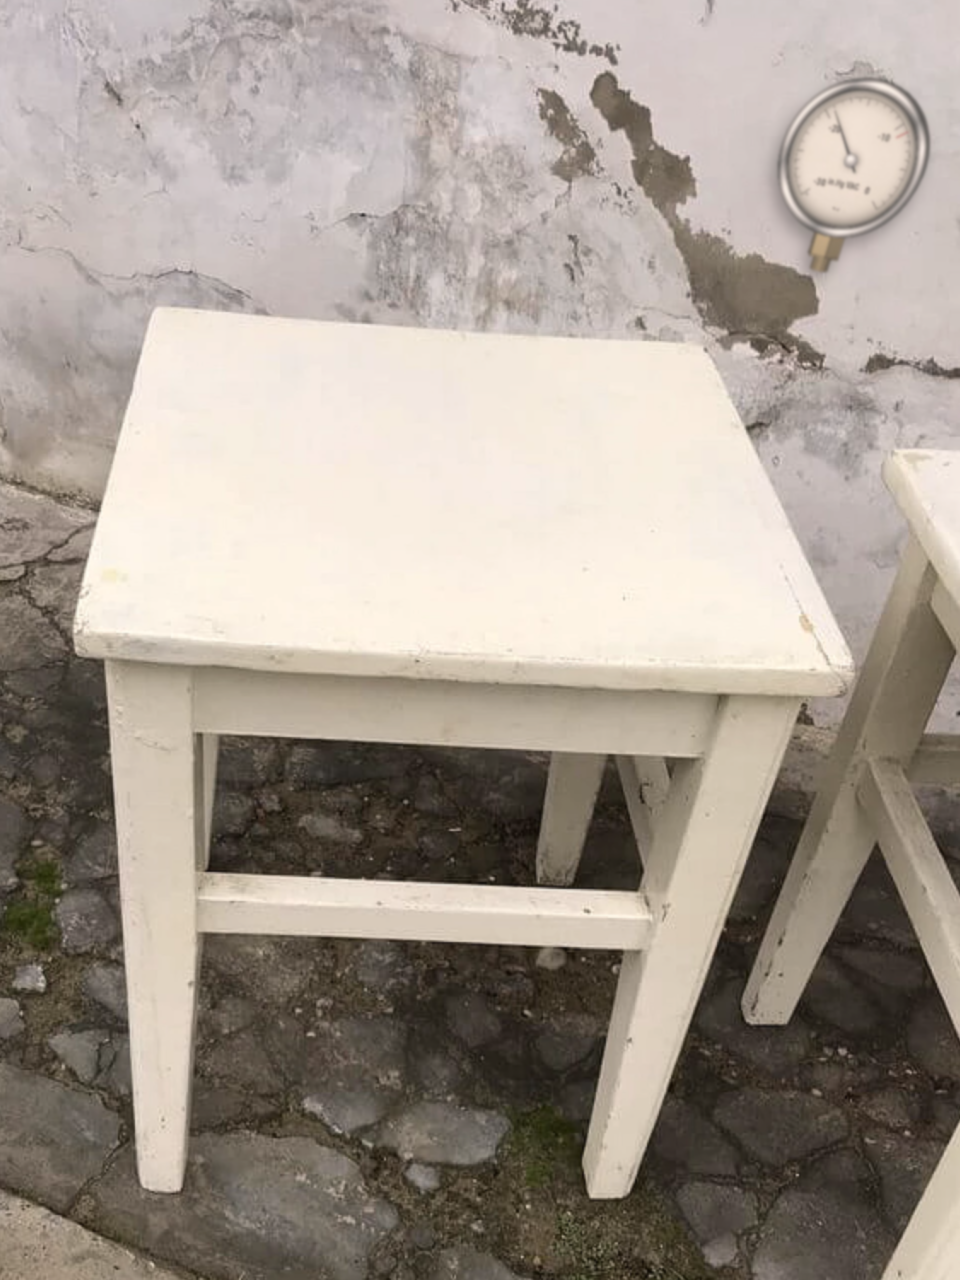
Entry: **-19** inHg
